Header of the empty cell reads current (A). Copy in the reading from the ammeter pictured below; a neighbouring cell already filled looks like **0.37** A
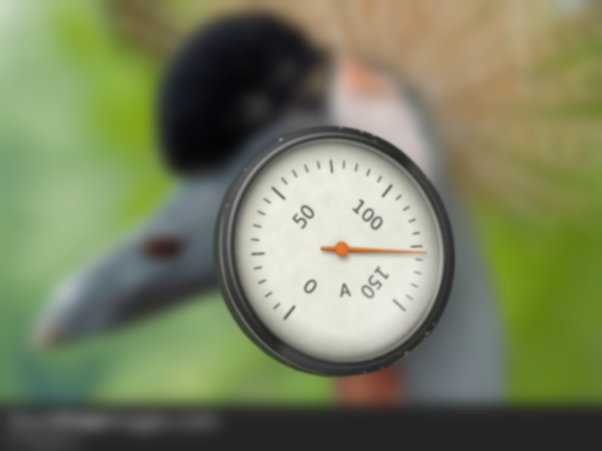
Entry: **127.5** A
